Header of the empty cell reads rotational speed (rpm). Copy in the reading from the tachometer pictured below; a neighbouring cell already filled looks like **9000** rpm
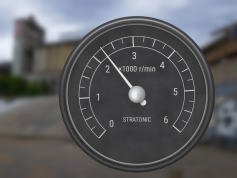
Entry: **2250** rpm
